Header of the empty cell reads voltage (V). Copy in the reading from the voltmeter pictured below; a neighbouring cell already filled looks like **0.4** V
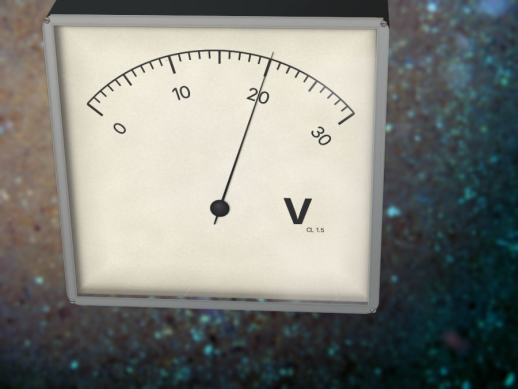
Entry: **20** V
